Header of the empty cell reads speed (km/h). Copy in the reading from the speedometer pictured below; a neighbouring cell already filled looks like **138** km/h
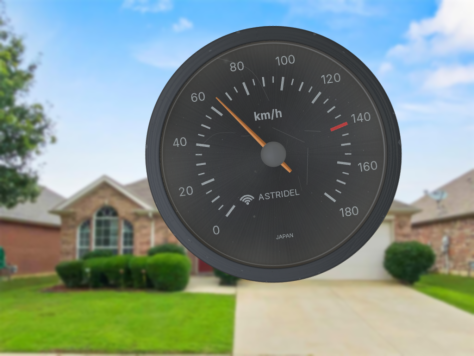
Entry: **65** km/h
